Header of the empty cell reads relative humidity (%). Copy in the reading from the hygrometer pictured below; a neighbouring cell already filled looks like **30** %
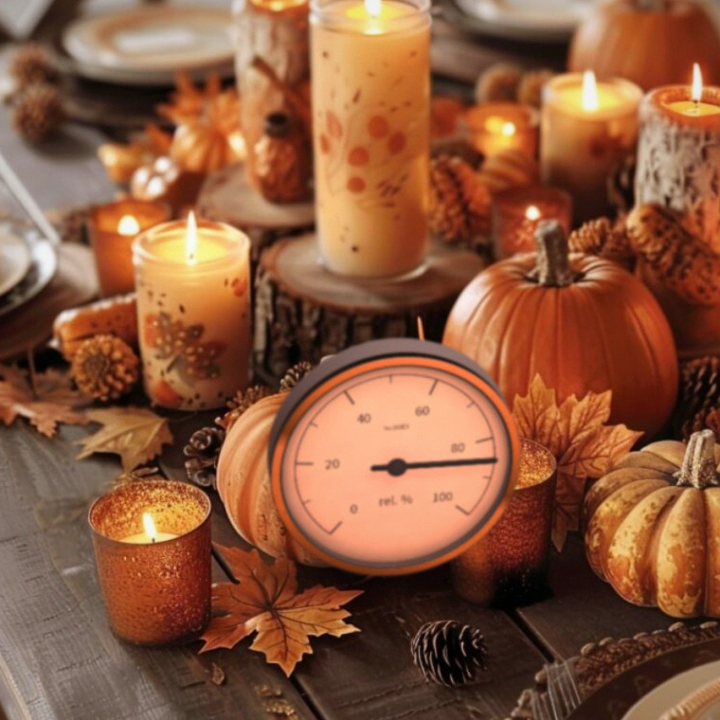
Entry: **85** %
